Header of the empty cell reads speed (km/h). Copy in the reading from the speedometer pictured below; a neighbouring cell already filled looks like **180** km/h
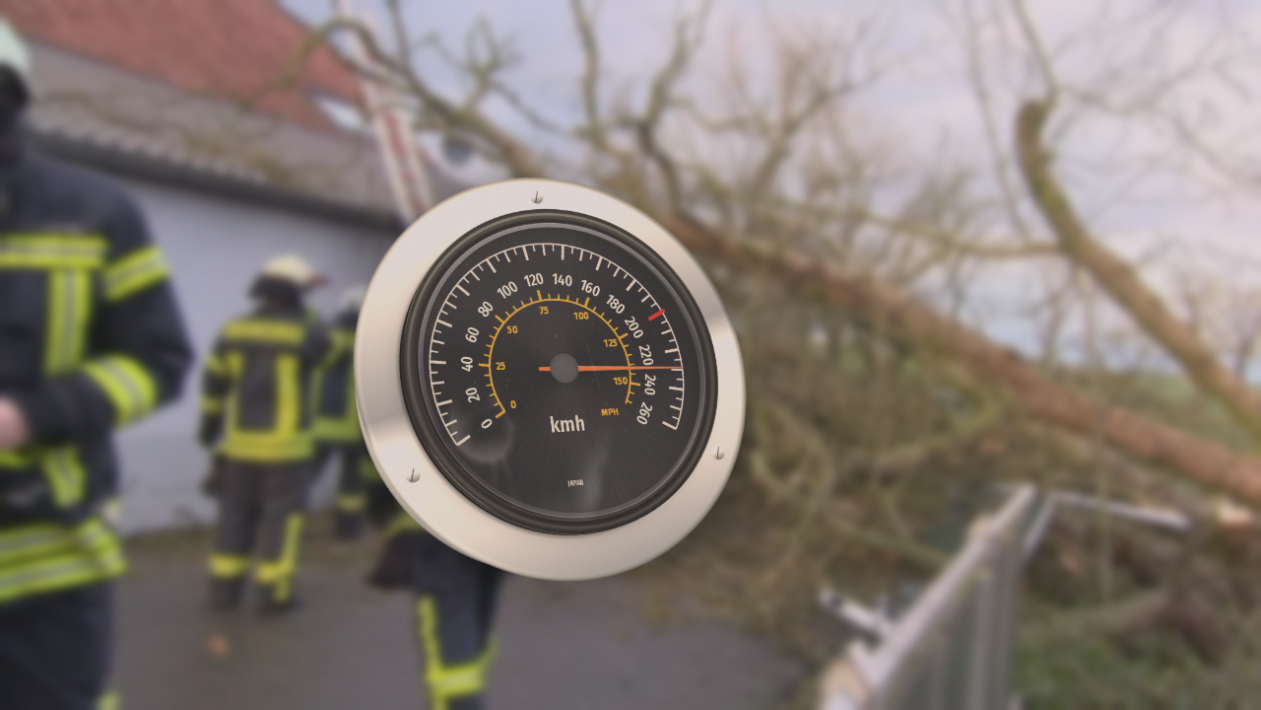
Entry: **230** km/h
